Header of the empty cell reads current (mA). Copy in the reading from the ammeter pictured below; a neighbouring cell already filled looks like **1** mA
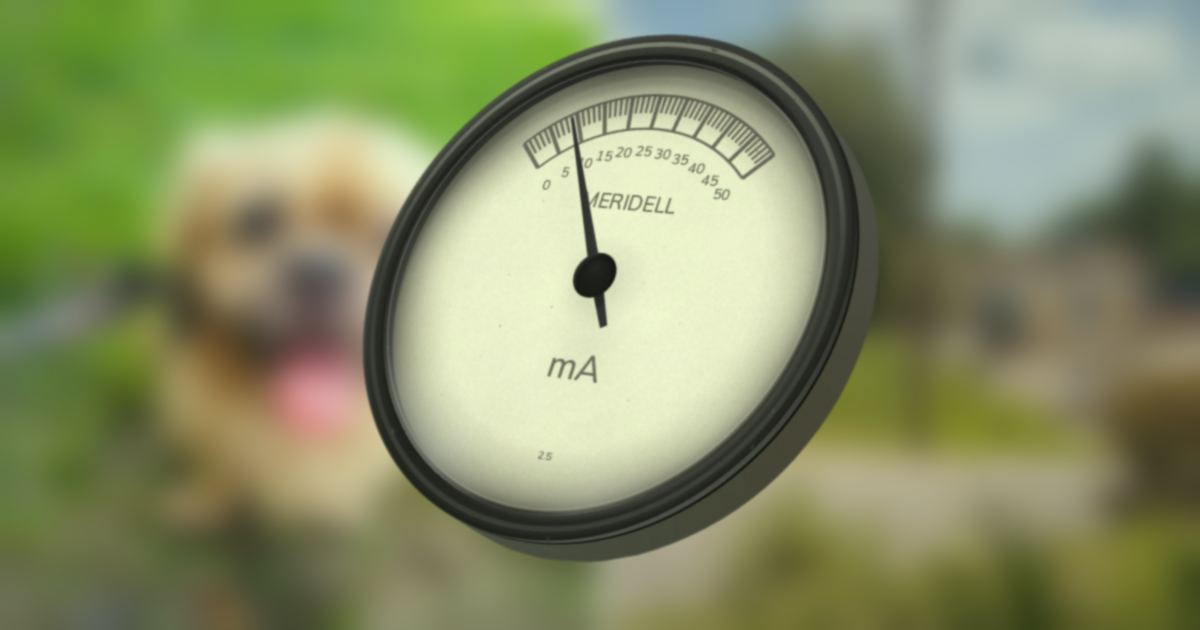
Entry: **10** mA
